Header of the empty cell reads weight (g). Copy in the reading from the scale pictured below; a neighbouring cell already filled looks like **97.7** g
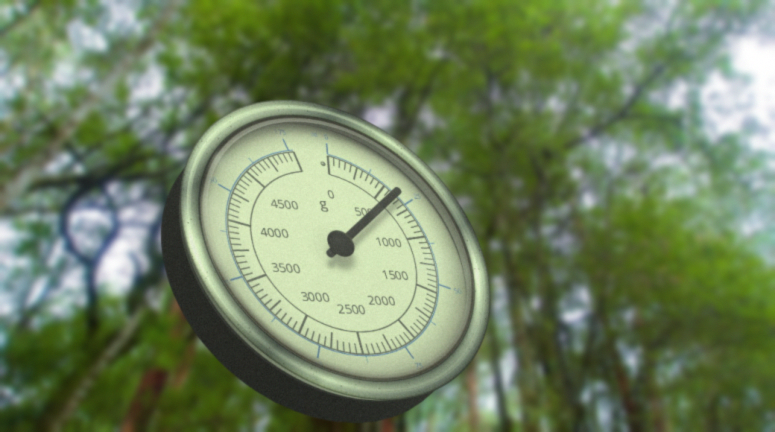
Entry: **600** g
